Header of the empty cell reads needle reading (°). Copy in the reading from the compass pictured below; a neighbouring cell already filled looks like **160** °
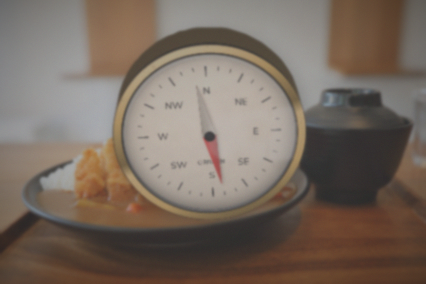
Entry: **170** °
